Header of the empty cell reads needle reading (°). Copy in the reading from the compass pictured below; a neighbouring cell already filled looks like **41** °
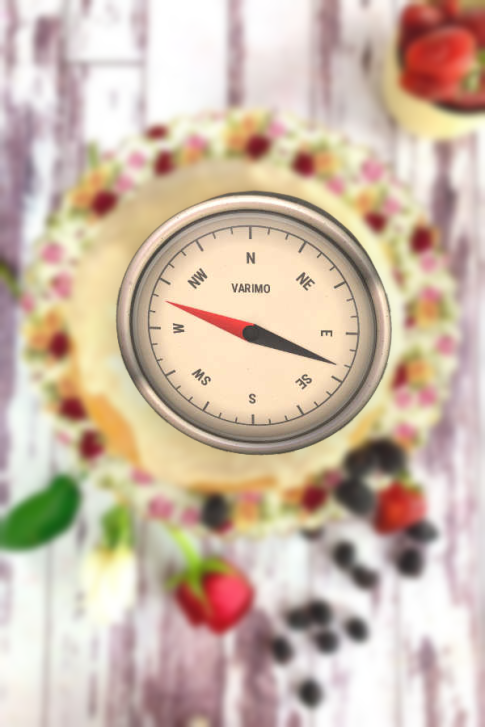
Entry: **290** °
